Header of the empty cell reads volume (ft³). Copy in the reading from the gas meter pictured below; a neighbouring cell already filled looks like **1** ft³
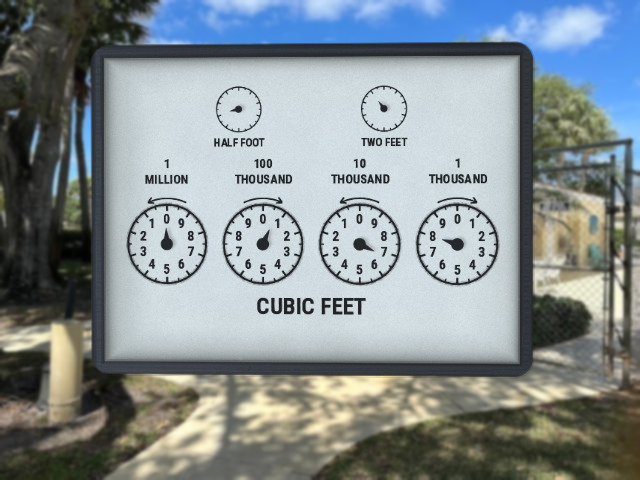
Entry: **6800** ft³
